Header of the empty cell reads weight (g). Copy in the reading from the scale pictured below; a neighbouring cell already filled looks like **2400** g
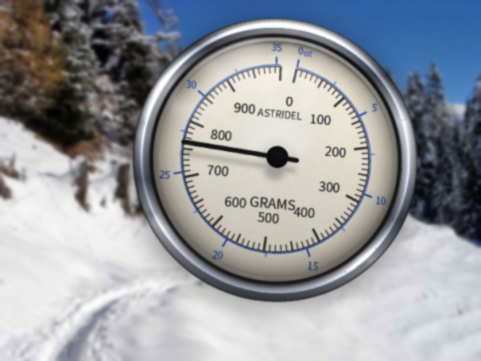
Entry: **760** g
